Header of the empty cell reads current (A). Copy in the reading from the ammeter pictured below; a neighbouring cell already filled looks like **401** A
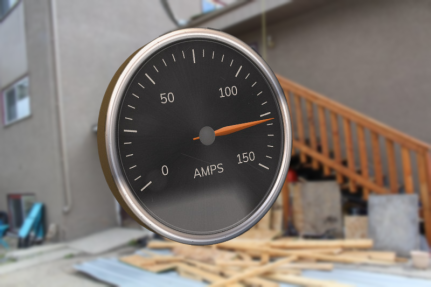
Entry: **127.5** A
